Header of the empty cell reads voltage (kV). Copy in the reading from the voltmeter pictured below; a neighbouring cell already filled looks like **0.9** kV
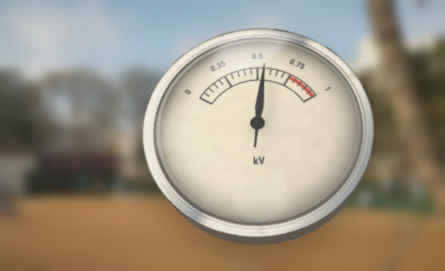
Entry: **0.55** kV
